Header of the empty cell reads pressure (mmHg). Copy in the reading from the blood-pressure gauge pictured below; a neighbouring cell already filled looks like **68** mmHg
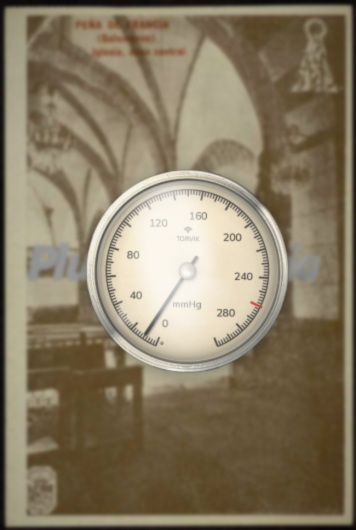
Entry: **10** mmHg
